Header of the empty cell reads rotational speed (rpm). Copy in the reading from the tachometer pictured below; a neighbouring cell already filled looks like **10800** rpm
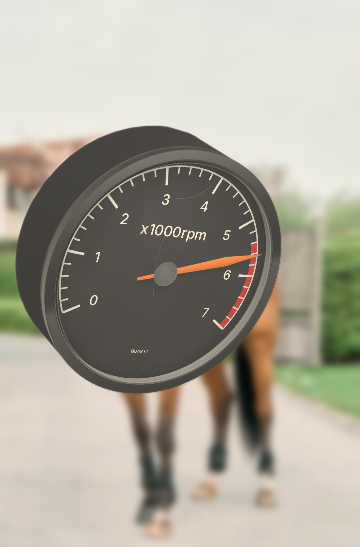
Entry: **5600** rpm
